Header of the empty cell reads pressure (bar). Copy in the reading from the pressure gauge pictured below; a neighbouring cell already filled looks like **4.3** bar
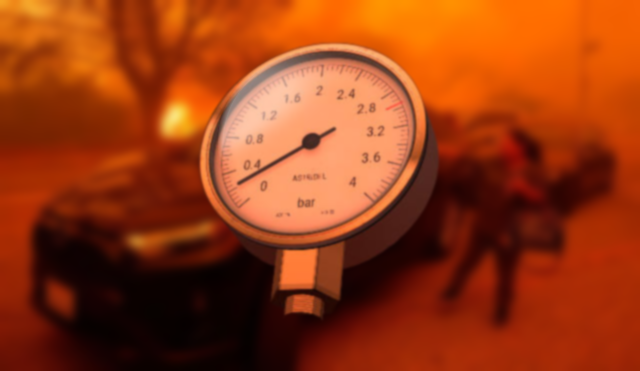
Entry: **0.2** bar
